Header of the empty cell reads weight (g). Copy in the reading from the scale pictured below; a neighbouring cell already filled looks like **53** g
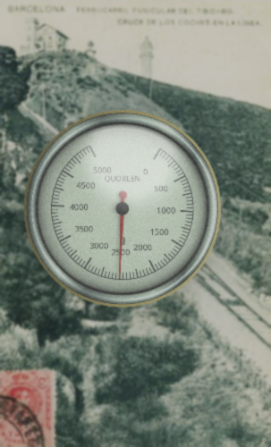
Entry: **2500** g
